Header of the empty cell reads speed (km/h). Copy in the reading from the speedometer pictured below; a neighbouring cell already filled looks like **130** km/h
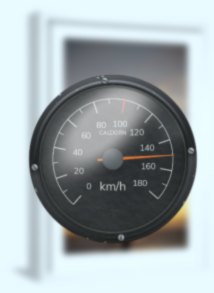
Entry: **150** km/h
